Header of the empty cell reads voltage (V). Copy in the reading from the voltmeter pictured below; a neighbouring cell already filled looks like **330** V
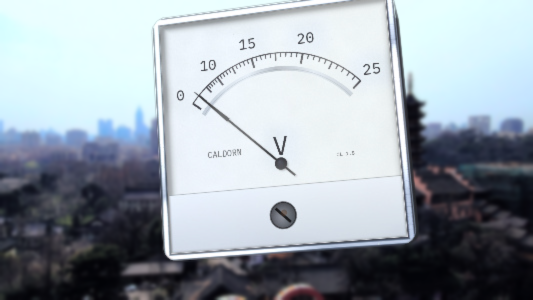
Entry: **5** V
